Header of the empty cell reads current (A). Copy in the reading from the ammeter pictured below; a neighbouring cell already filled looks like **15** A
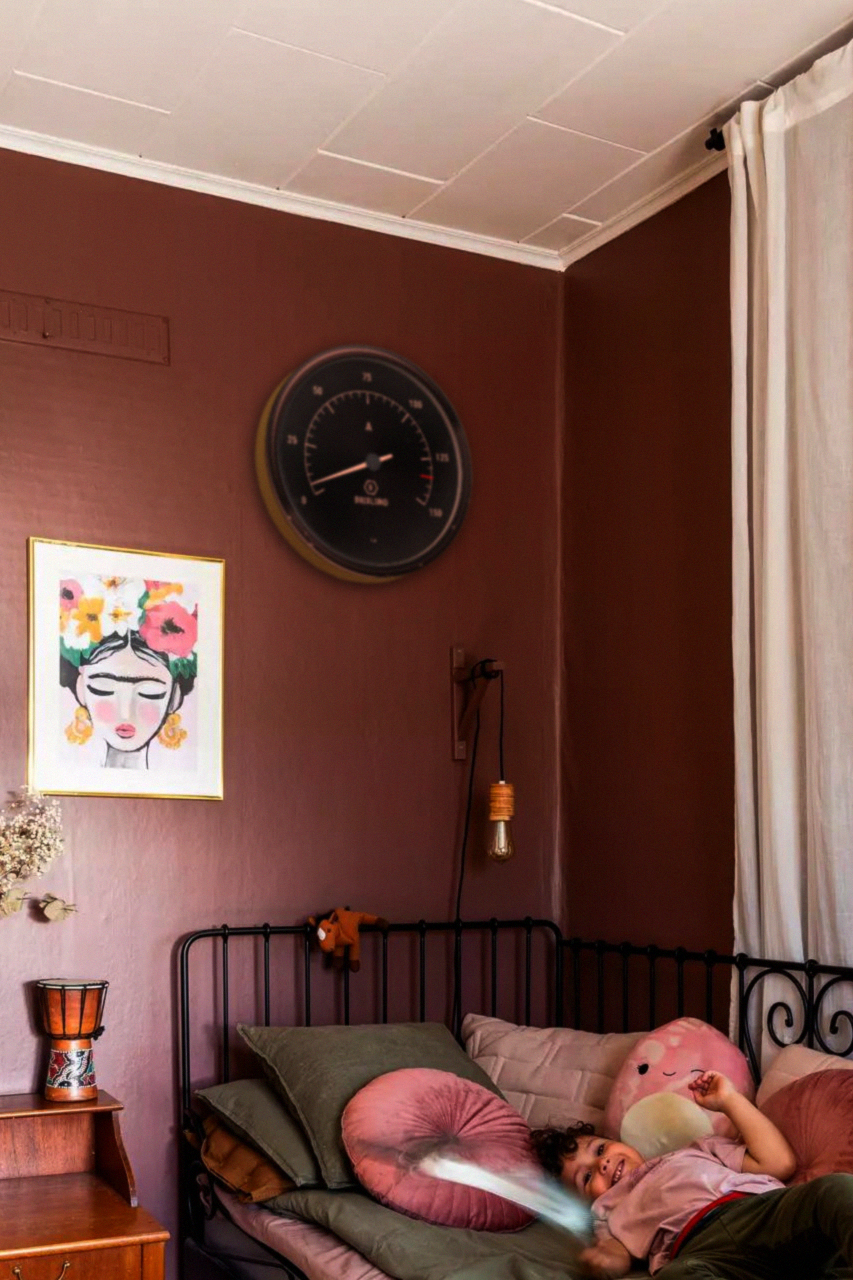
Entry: **5** A
